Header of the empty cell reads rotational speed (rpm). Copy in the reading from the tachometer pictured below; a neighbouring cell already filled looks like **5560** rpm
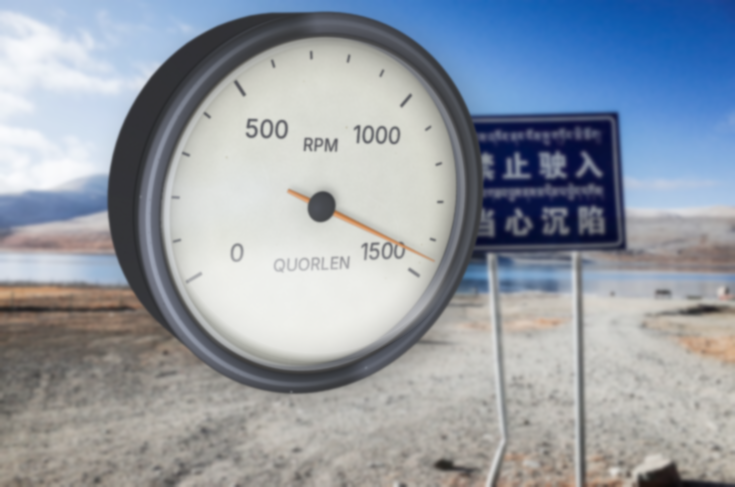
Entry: **1450** rpm
